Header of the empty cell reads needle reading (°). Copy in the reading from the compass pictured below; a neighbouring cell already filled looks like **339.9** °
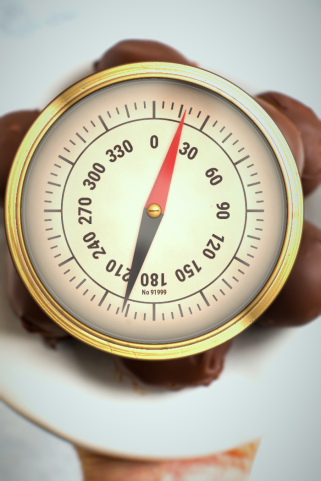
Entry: **17.5** °
